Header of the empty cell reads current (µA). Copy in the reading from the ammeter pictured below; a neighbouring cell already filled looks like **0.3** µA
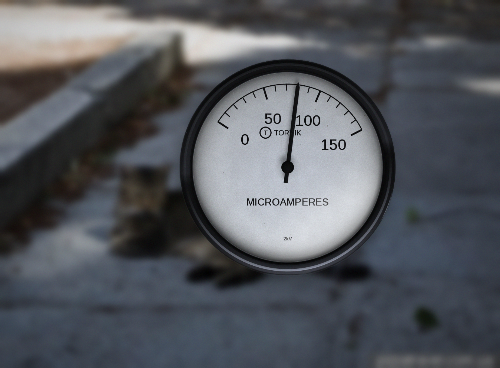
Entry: **80** µA
